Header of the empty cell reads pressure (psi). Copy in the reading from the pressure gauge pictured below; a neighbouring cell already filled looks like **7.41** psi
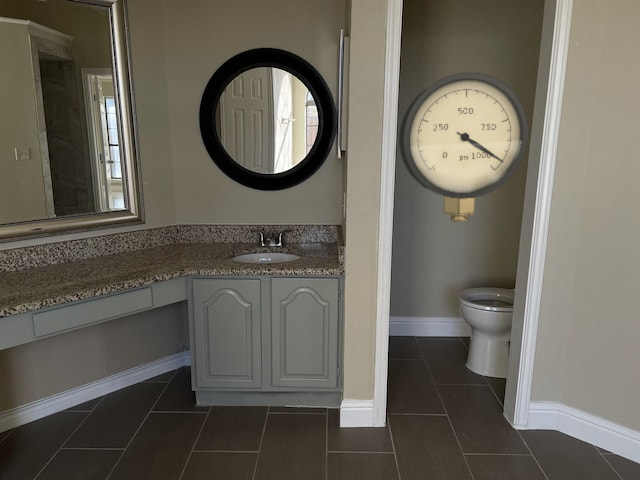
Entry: **950** psi
